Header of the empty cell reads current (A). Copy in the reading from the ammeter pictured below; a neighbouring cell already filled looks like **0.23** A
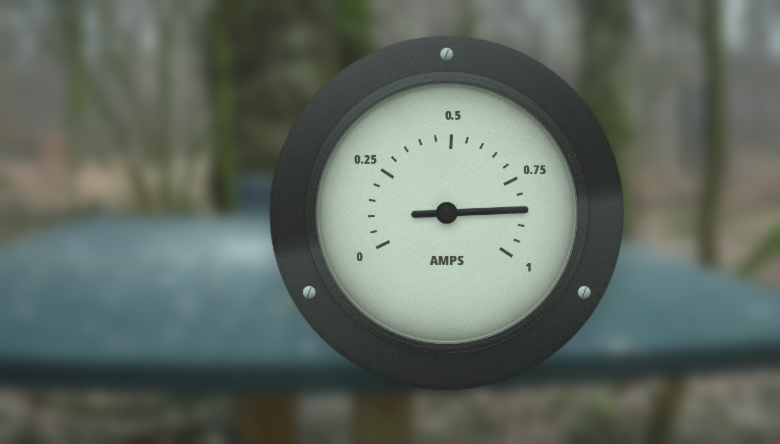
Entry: **0.85** A
